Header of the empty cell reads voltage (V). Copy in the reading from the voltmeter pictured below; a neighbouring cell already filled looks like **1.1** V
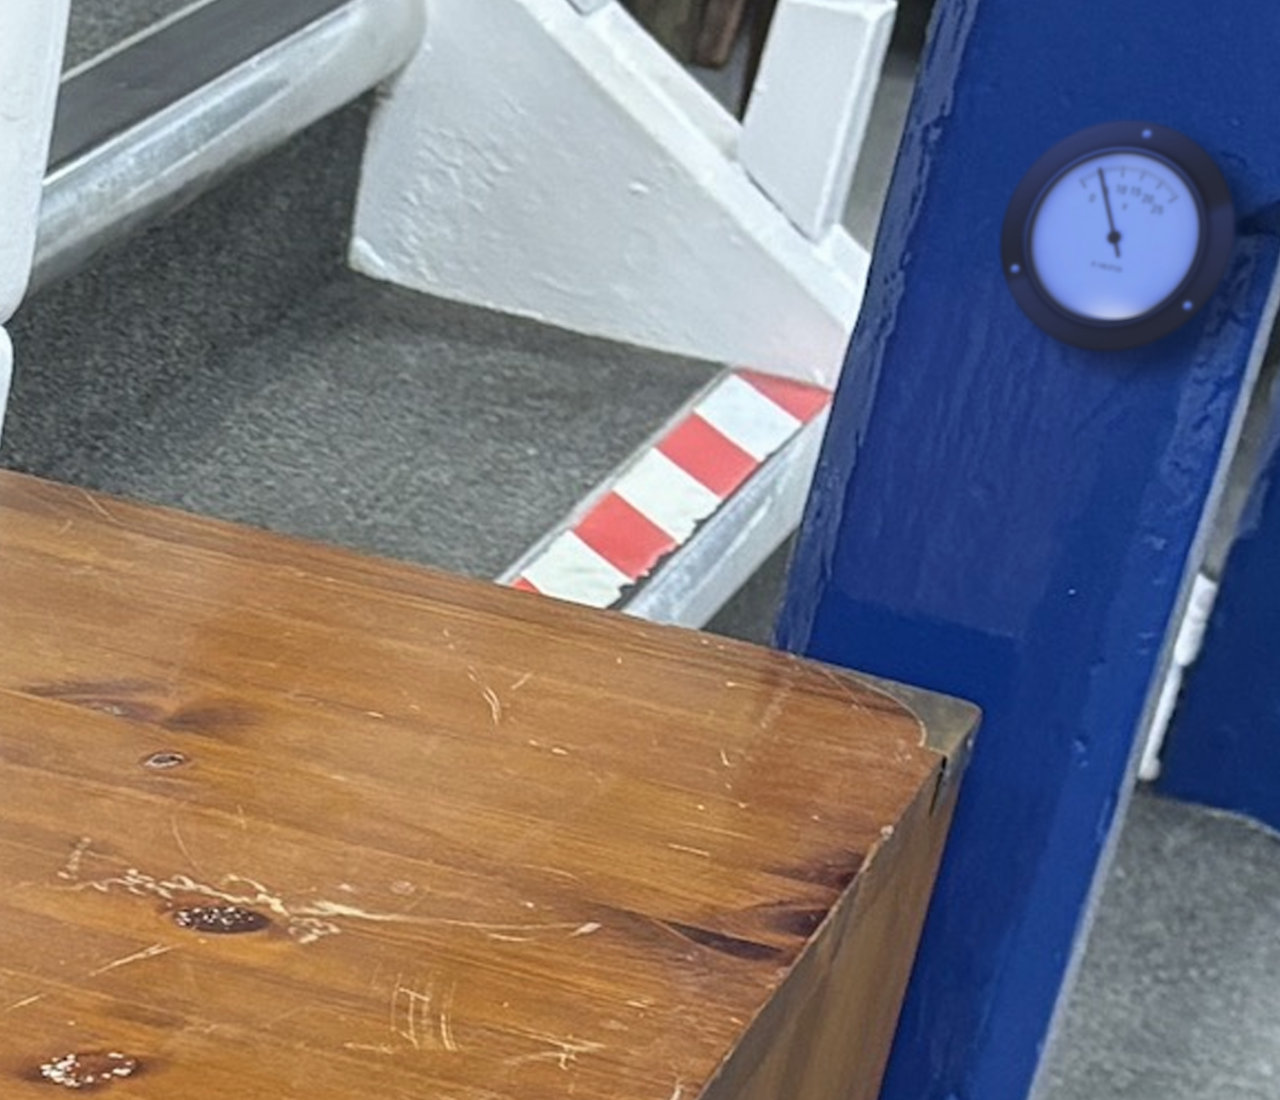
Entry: **5** V
